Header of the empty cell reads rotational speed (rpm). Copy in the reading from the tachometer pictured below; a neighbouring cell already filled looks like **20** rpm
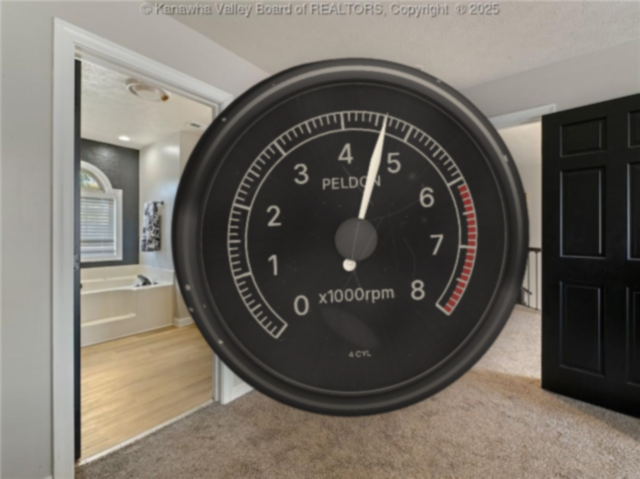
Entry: **4600** rpm
